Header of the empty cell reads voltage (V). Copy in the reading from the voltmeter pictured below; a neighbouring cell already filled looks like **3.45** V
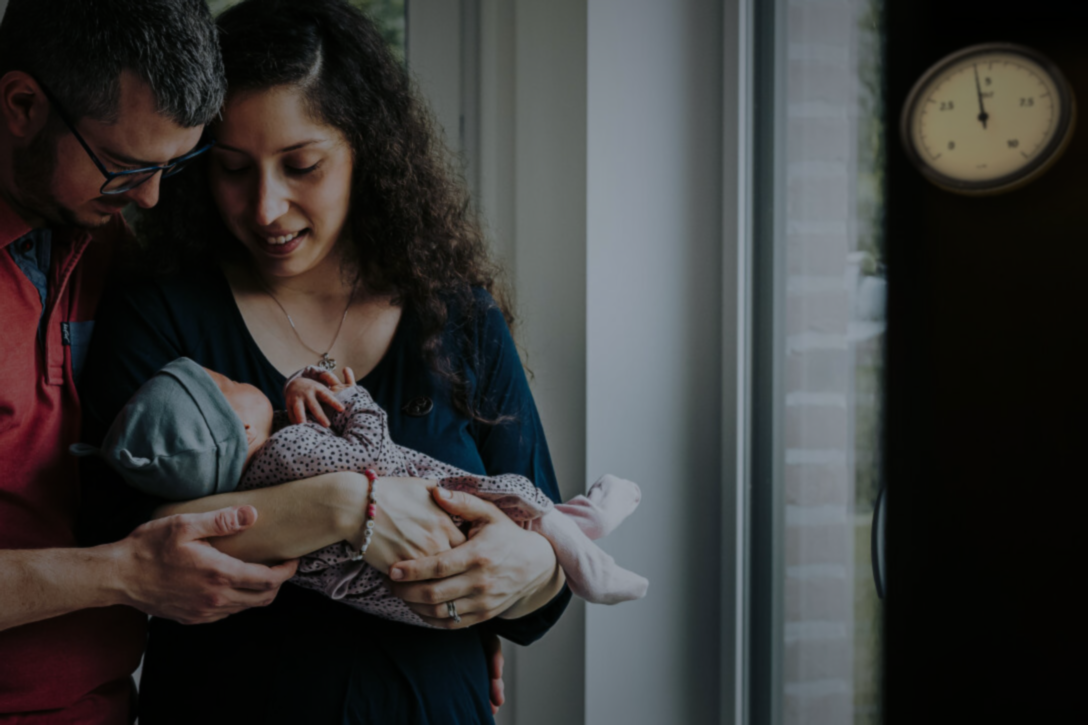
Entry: **4.5** V
